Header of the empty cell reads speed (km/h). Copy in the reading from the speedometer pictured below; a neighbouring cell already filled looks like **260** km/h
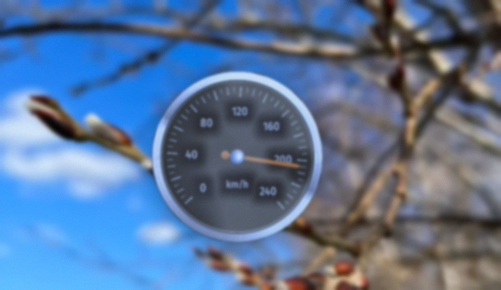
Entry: **205** km/h
